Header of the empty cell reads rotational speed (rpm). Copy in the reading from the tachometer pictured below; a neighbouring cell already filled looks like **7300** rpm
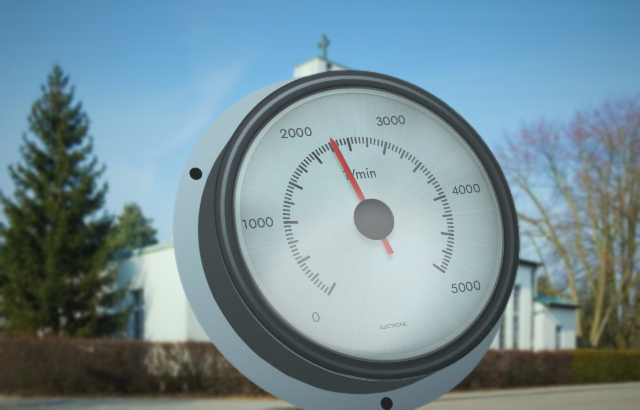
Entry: **2250** rpm
